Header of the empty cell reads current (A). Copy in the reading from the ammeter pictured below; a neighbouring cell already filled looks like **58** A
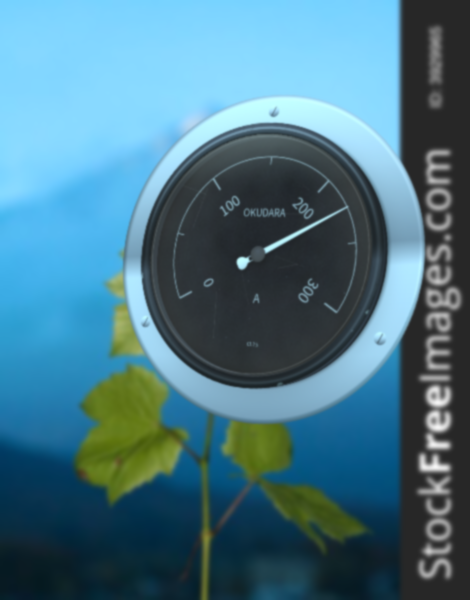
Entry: **225** A
